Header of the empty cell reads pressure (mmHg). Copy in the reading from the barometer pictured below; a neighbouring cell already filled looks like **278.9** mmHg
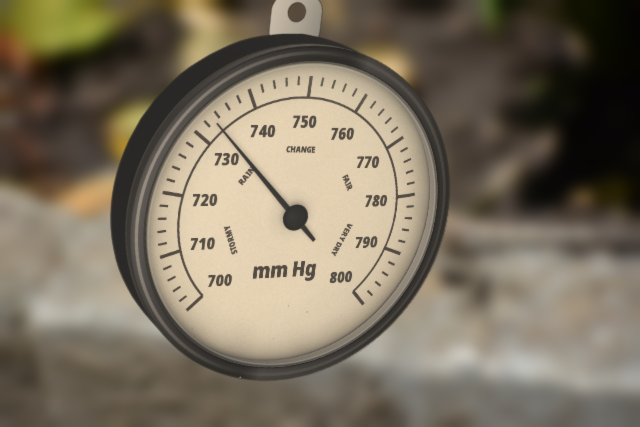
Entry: **733** mmHg
